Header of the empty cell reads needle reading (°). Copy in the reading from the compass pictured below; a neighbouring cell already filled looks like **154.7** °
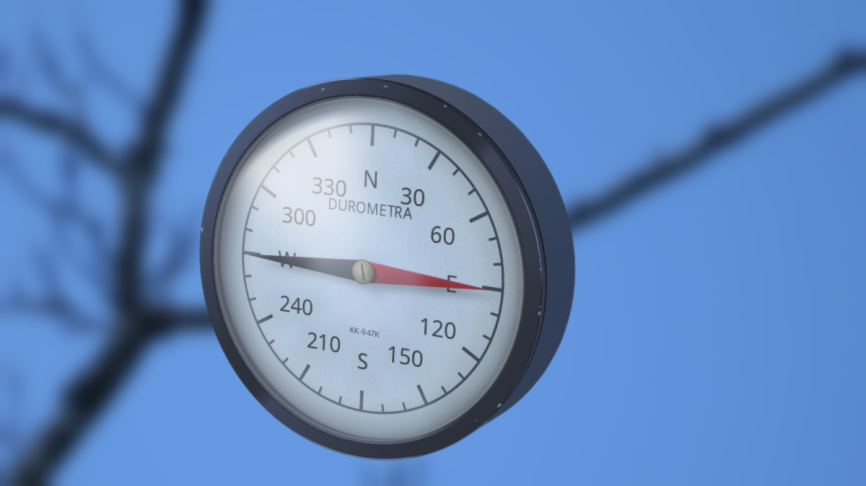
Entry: **90** °
